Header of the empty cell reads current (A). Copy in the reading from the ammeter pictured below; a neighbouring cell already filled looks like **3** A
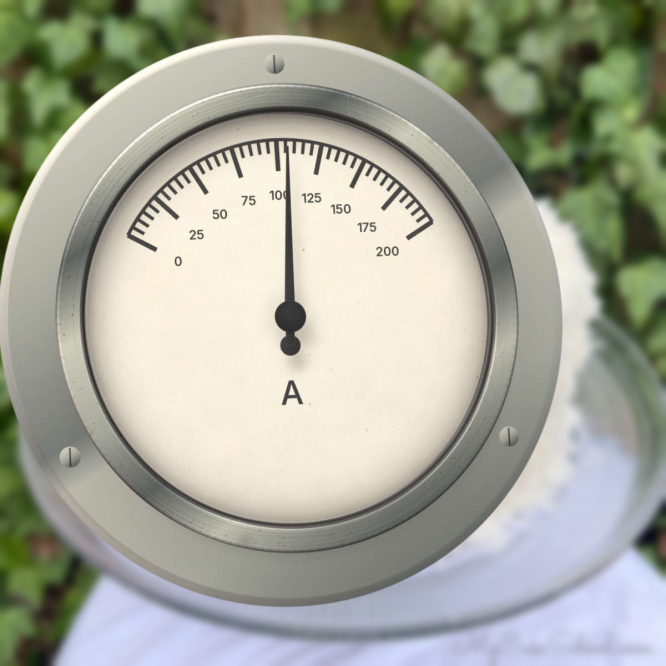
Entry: **105** A
